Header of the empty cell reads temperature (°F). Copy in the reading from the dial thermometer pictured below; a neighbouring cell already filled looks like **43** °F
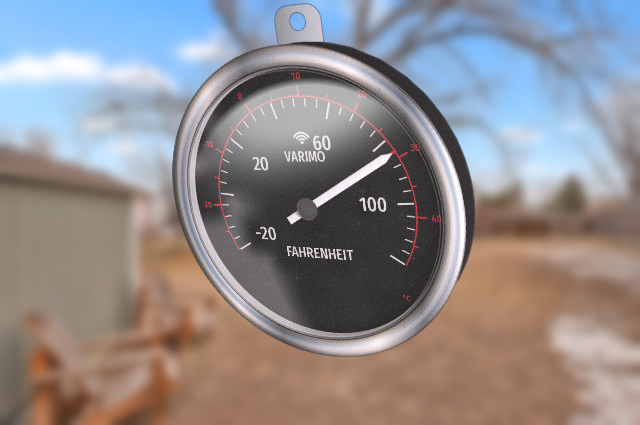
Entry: **84** °F
